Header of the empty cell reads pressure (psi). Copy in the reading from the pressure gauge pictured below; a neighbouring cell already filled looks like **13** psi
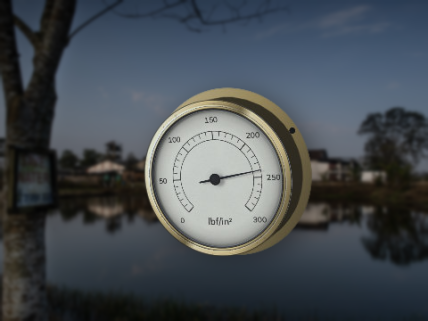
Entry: **240** psi
